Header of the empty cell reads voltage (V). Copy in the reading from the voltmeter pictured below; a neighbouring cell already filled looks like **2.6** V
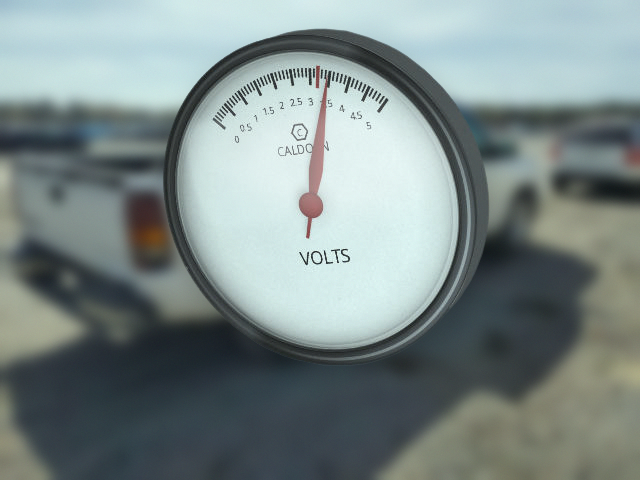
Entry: **3.5** V
